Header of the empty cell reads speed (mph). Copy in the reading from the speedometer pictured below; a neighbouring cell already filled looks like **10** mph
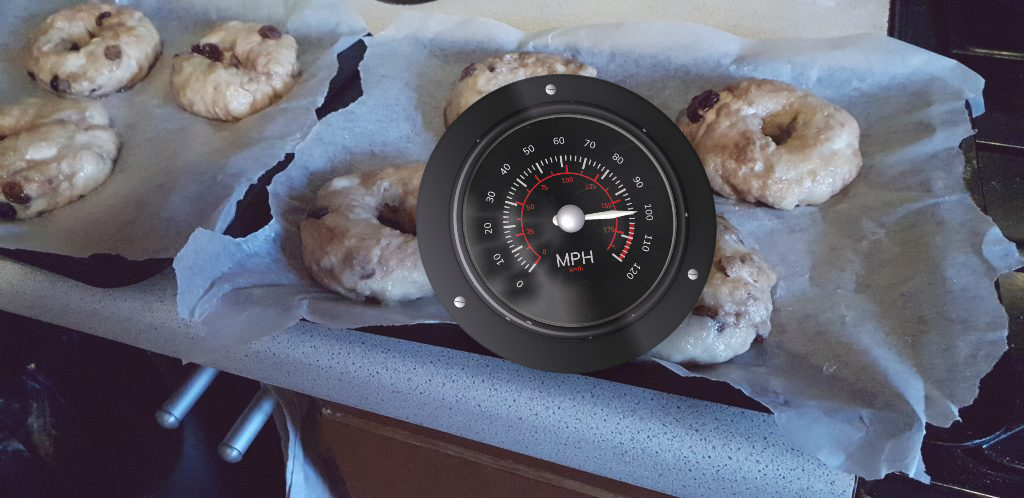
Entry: **100** mph
